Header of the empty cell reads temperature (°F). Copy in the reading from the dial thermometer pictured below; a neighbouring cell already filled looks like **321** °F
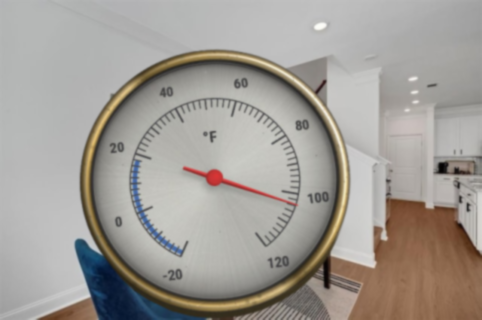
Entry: **104** °F
